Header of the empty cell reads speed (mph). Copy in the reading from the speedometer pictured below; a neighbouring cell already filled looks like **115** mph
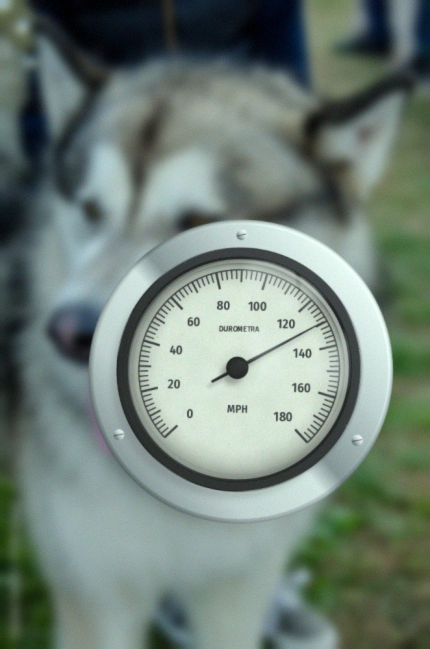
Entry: **130** mph
